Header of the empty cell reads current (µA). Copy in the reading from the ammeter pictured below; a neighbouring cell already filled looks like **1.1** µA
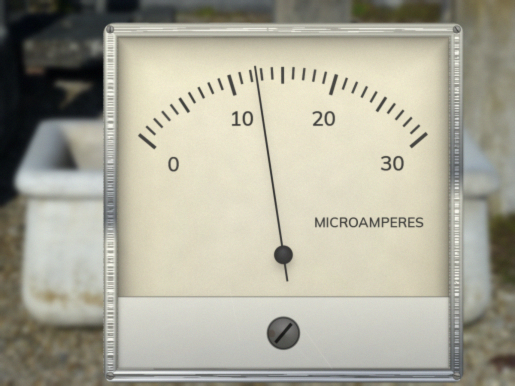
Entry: **12.5** µA
